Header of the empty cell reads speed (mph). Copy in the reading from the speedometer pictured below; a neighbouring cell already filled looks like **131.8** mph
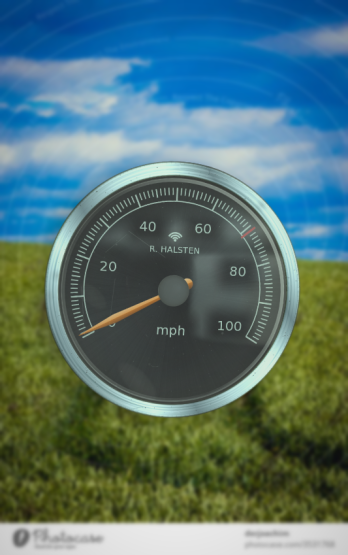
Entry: **1** mph
